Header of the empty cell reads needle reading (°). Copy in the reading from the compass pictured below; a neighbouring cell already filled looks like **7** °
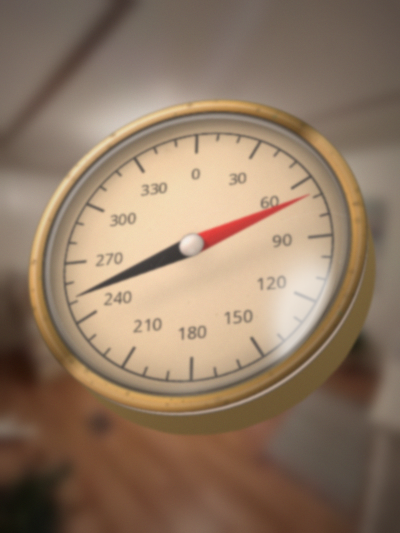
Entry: **70** °
